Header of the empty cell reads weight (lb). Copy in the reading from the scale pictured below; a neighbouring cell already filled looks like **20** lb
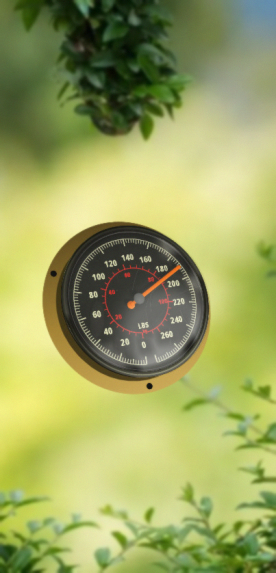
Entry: **190** lb
